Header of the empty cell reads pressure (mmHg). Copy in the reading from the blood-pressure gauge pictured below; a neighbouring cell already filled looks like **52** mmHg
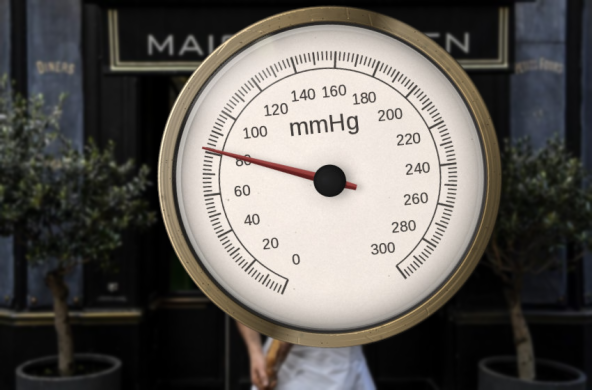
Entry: **82** mmHg
